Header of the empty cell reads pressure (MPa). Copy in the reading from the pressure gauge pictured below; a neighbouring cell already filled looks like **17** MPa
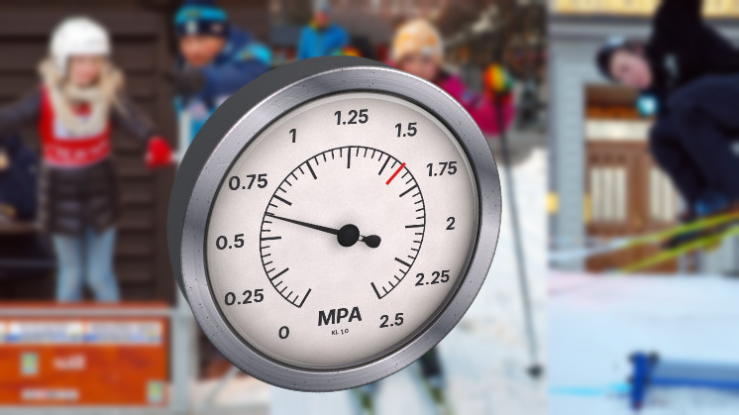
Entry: **0.65** MPa
